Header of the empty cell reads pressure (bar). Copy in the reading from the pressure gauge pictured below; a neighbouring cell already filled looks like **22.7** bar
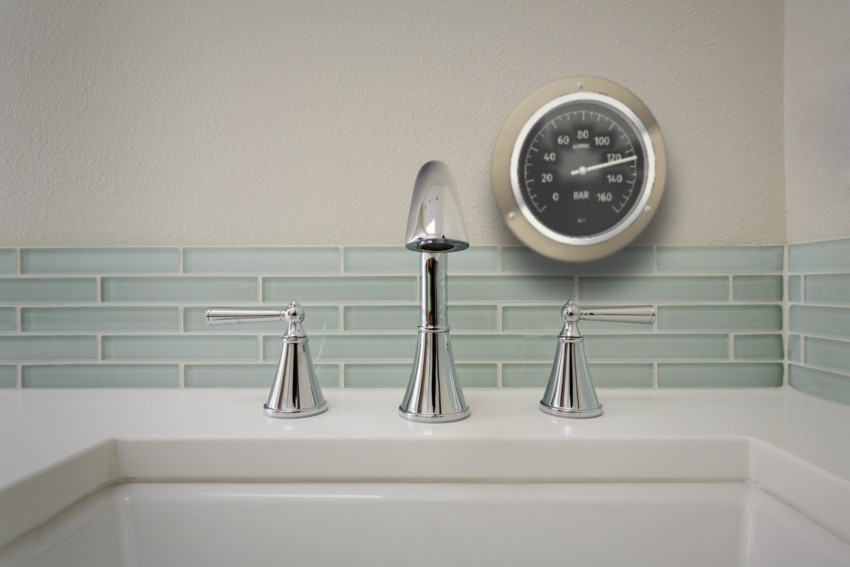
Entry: **125** bar
